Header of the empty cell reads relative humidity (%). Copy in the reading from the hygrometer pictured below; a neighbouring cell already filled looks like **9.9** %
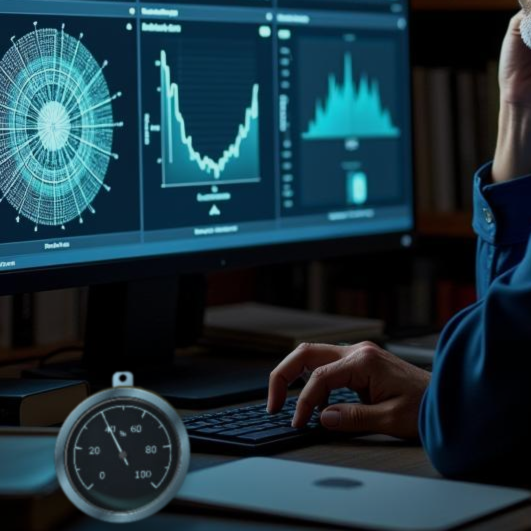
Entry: **40** %
